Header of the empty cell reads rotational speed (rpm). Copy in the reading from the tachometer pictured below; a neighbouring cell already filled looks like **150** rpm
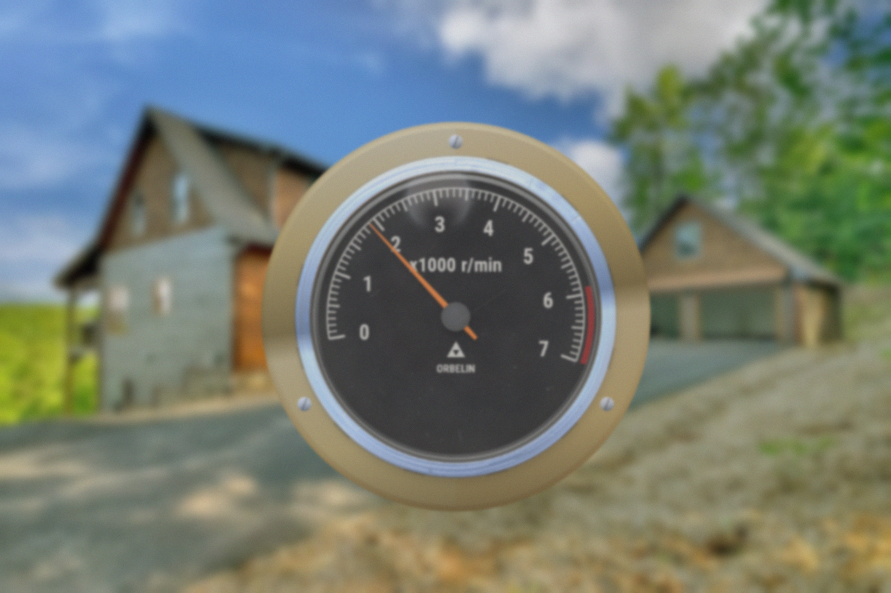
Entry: **1900** rpm
